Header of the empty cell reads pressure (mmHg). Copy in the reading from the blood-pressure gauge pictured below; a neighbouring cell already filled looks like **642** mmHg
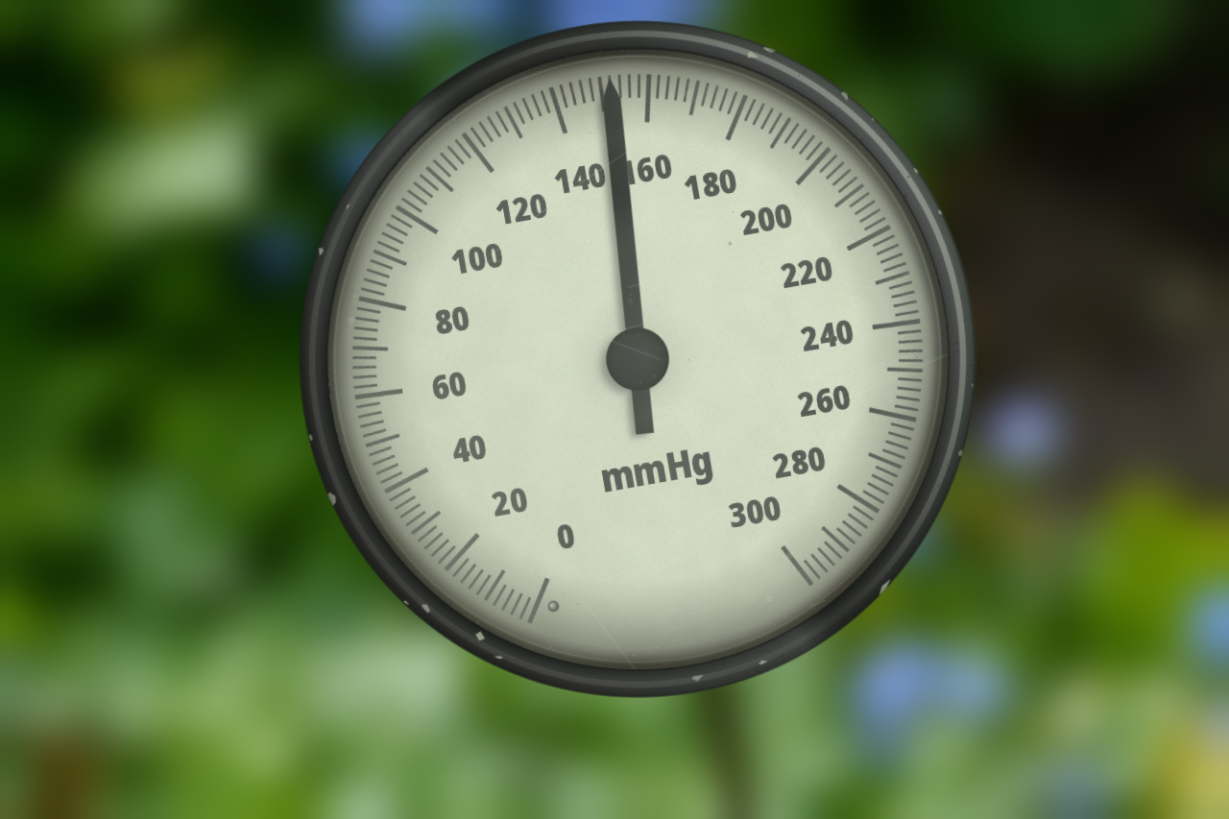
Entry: **152** mmHg
